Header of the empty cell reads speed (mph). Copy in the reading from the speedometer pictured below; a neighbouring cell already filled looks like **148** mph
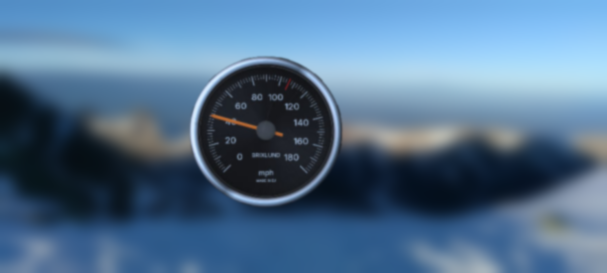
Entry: **40** mph
